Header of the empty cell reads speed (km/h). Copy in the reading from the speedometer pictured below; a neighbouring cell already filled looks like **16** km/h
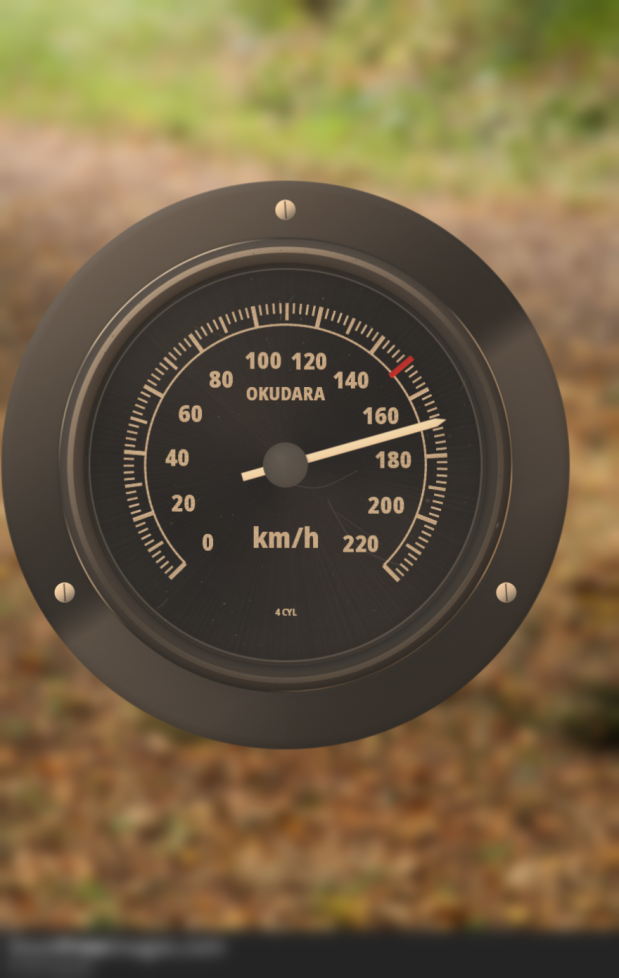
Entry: **170** km/h
